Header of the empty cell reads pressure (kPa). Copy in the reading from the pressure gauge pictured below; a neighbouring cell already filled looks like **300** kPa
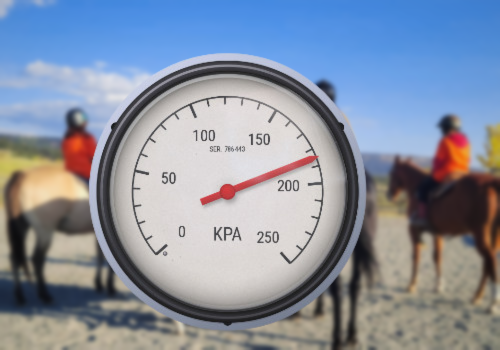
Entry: **185** kPa
